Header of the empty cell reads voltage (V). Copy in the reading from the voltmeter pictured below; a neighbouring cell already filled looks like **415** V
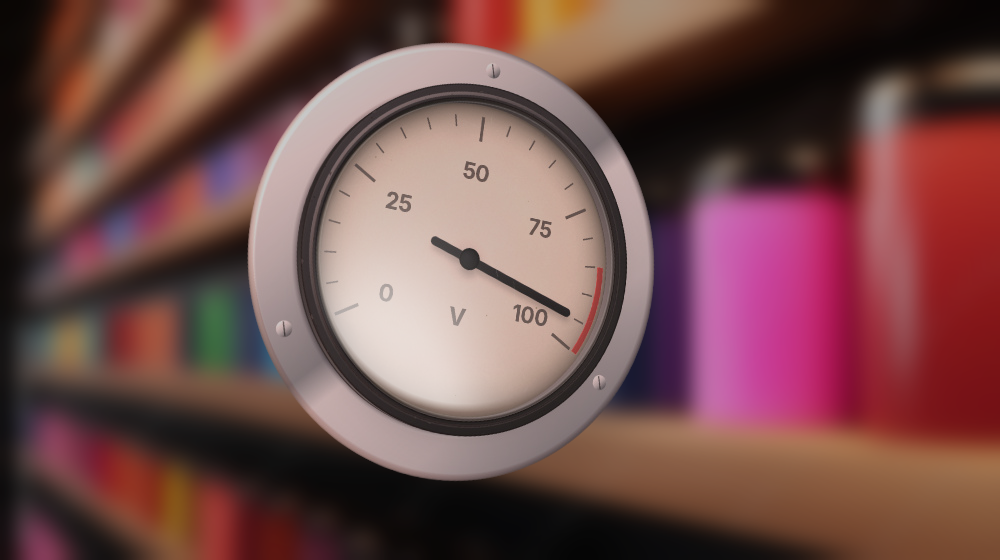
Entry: **95** V
